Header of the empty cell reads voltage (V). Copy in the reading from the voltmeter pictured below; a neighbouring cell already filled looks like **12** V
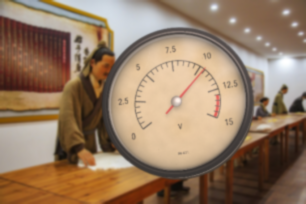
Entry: **10.5** V
